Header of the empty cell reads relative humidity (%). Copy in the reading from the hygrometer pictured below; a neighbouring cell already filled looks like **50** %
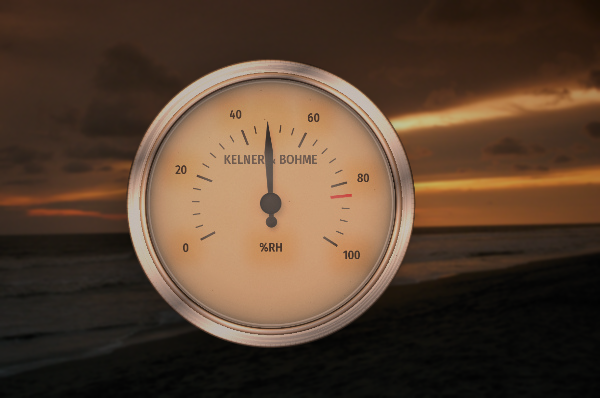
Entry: **48** %
